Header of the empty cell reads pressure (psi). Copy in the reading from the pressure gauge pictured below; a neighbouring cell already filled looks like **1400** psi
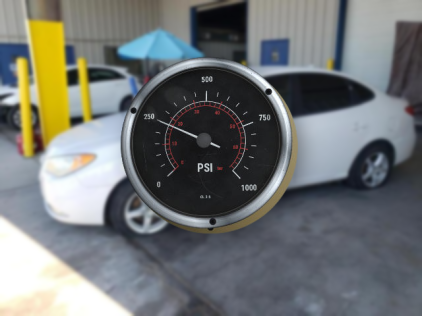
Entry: **250** psi
